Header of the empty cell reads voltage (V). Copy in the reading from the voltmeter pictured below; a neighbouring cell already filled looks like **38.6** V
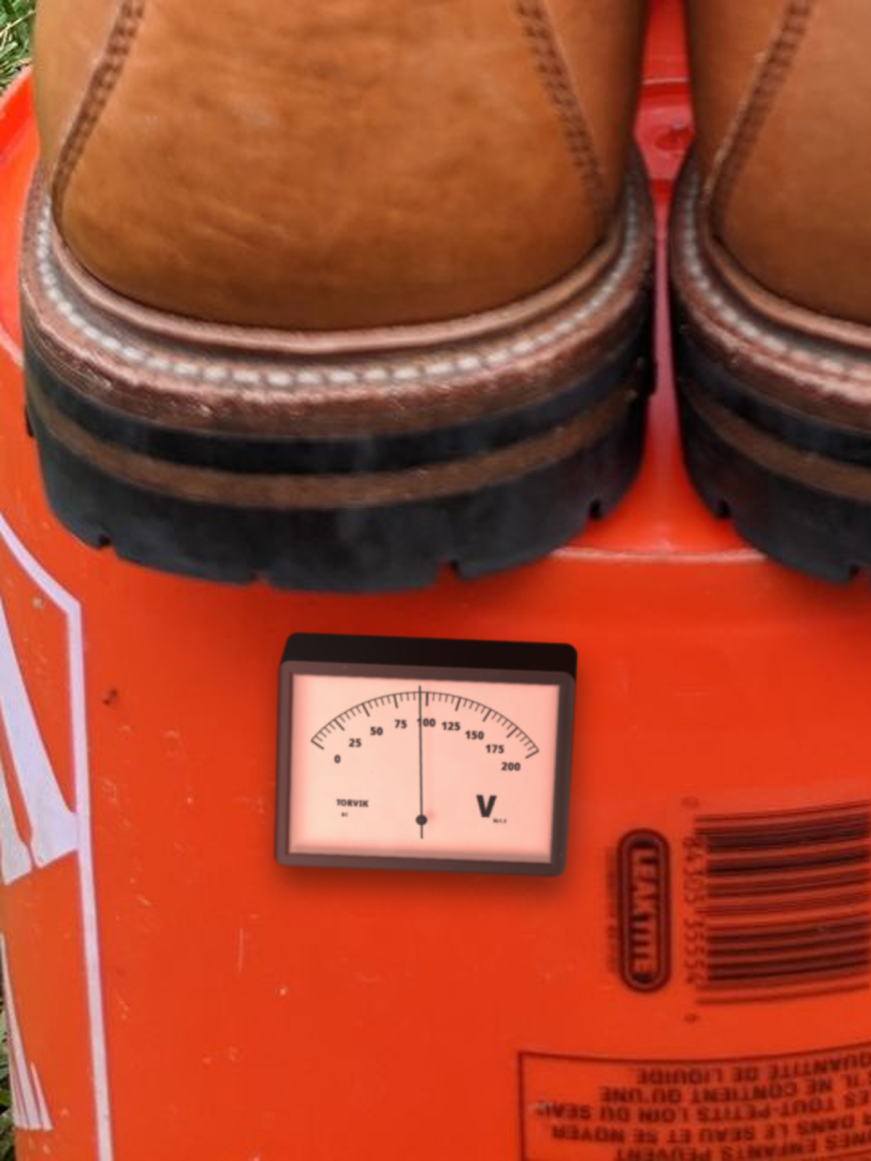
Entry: **95** V
